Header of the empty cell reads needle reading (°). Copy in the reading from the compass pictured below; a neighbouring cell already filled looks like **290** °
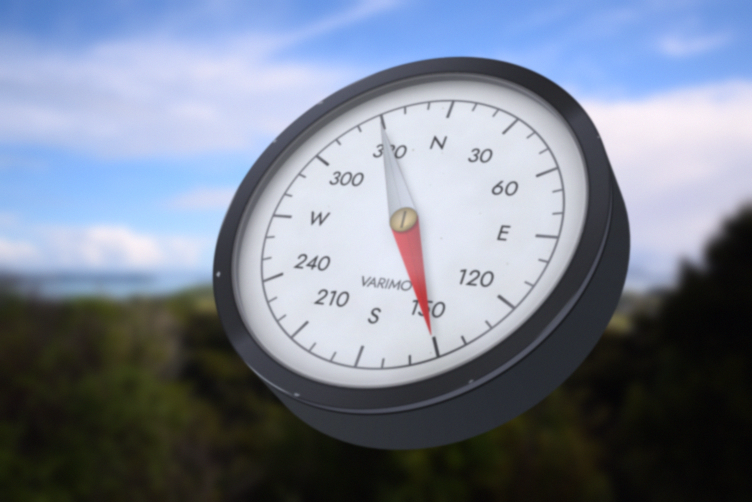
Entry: **150** °
